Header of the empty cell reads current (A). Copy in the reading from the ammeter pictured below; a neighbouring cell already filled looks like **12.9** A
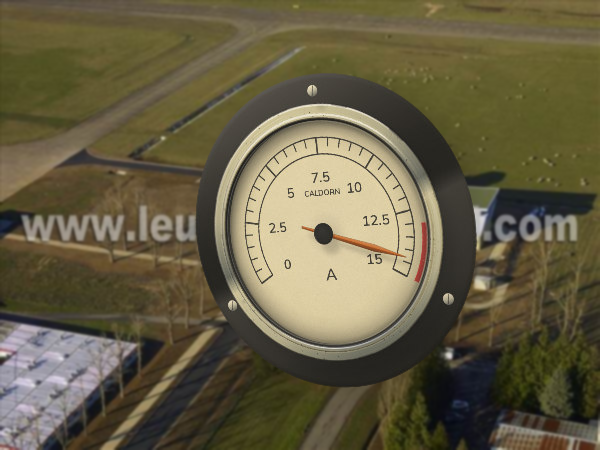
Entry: **14.25** A
